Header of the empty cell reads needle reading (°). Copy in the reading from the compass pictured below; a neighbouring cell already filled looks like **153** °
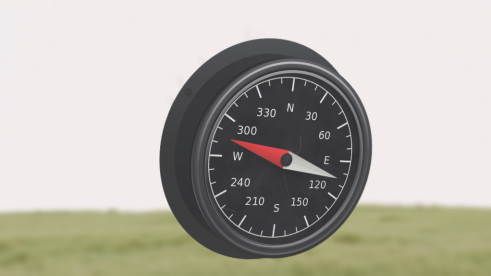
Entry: **285** °
